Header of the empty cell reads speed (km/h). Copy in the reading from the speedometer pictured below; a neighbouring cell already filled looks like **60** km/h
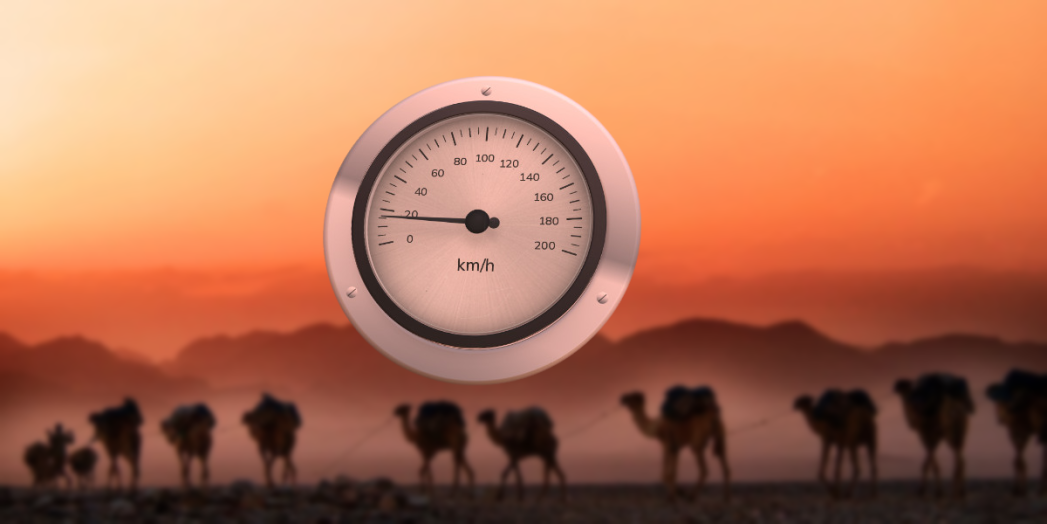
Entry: **15** km/h
